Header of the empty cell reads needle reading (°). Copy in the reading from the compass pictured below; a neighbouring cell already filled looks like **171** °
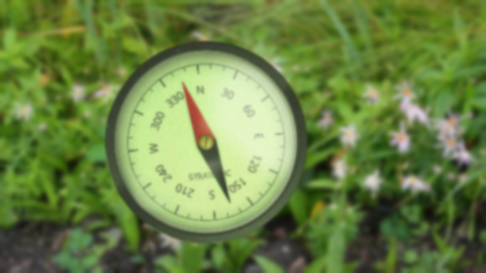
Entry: **345** °
